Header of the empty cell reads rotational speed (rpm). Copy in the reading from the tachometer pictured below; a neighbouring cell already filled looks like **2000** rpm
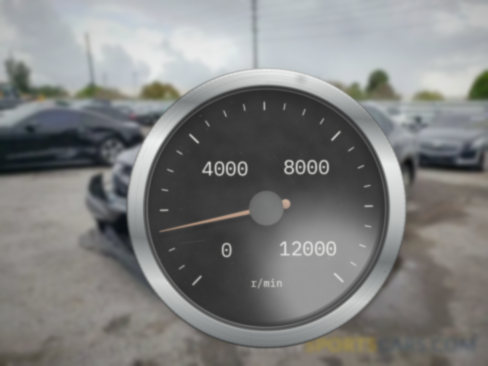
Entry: **1500** rpm
